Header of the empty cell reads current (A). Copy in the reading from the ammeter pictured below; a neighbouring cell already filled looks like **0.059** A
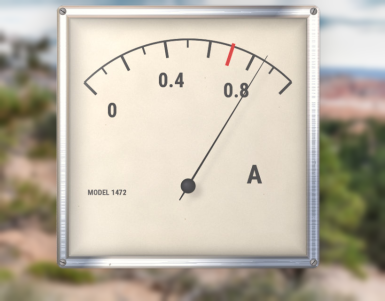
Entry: **0.85** A
